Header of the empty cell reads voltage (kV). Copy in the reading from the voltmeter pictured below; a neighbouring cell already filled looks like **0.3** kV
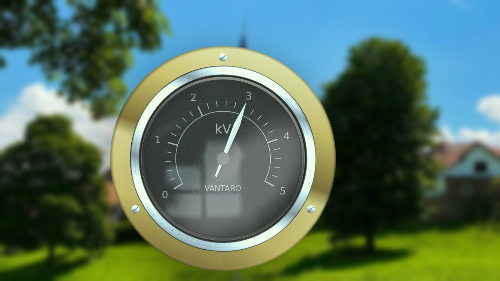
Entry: **3** kV
